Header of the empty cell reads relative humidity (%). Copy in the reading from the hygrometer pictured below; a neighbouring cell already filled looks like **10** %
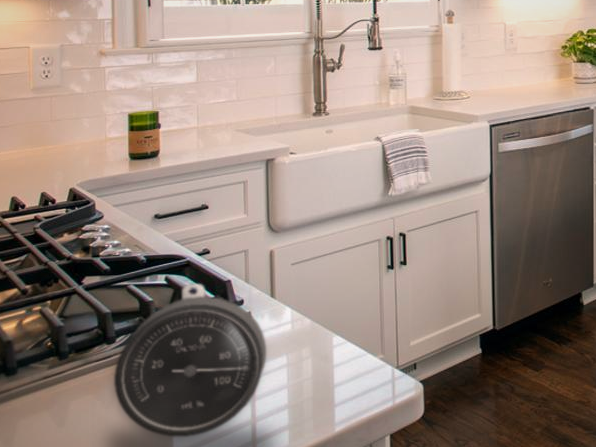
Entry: **90** %
